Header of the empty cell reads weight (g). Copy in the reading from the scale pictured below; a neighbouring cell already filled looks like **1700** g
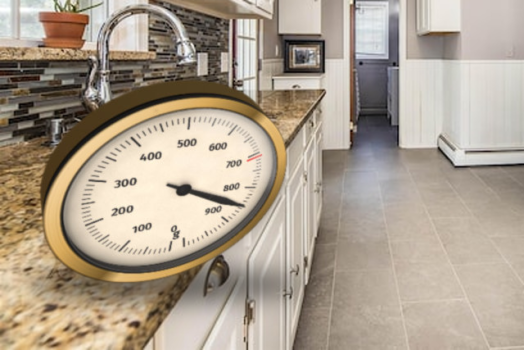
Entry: **850** g
